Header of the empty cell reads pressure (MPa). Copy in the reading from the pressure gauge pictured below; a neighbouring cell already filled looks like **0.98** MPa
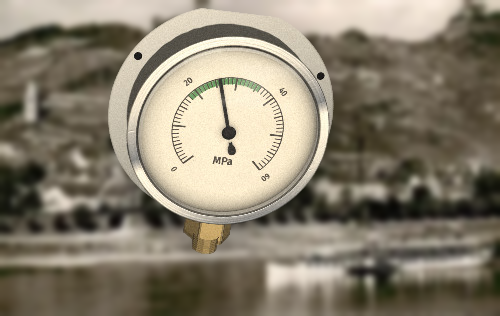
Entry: **26** MPa
